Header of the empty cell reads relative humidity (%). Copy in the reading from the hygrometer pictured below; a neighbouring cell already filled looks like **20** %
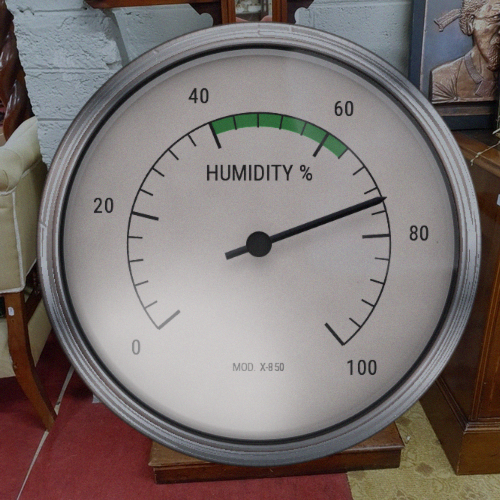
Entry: **74** %
